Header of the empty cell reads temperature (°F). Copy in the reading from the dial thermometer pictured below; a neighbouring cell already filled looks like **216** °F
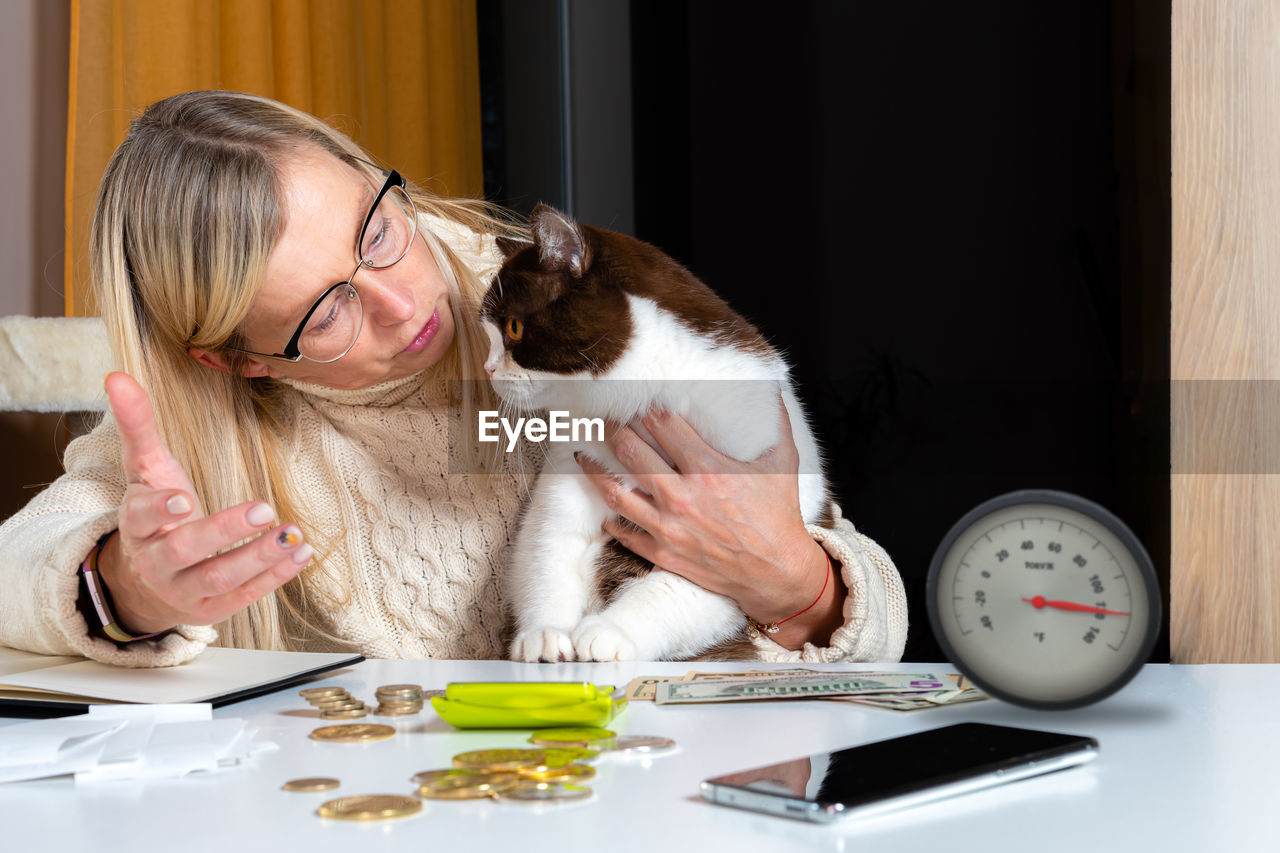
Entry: **120** °F
